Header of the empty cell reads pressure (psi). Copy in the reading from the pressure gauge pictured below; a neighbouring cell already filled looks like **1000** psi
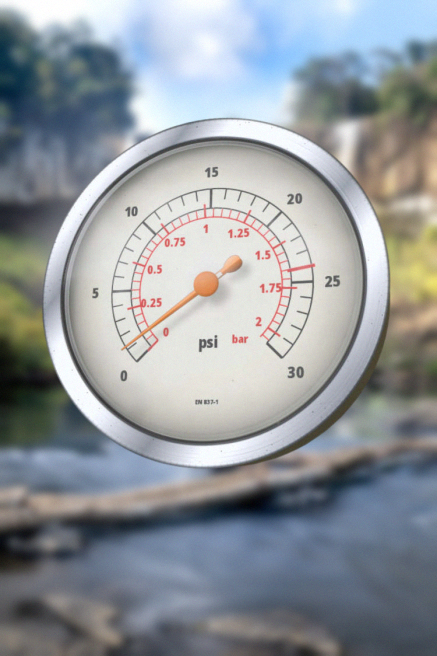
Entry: **1** psi
